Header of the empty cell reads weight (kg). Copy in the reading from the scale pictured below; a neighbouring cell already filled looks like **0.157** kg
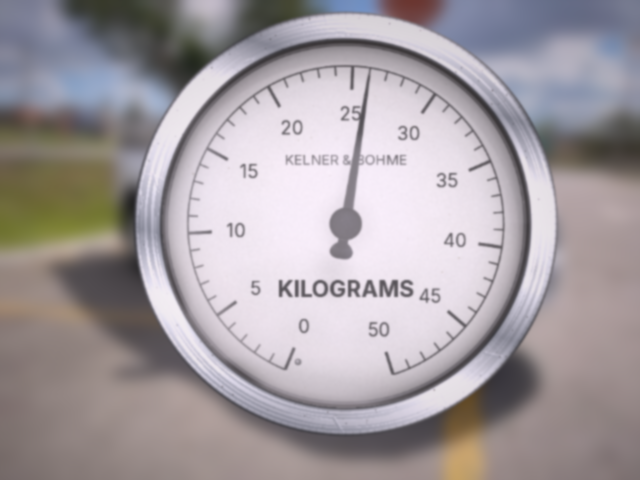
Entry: **26** kg
